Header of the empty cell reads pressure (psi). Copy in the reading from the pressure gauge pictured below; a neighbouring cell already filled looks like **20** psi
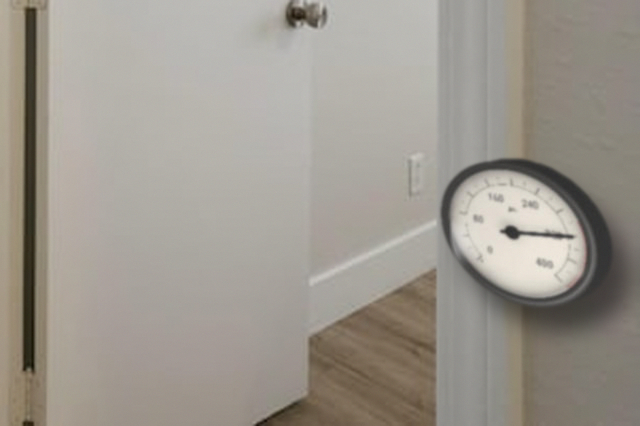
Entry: **320** psi
